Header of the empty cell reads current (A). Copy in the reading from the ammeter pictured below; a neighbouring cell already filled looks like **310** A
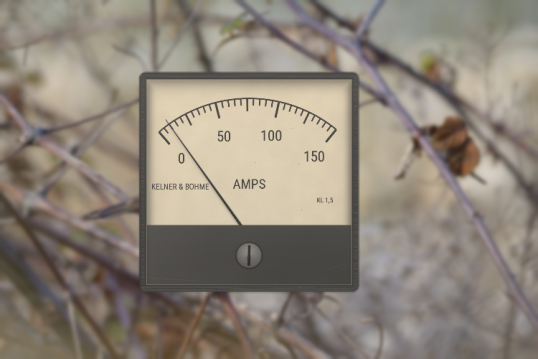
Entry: **10** A
